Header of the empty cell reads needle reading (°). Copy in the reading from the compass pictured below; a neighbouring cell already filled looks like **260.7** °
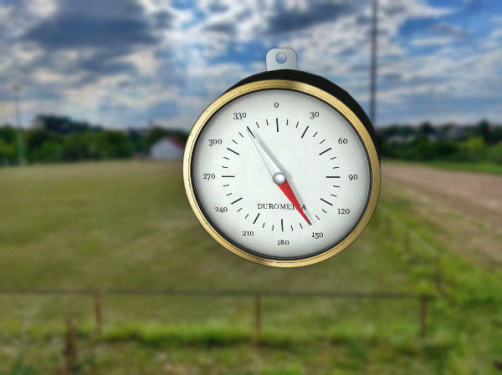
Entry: **150** °
